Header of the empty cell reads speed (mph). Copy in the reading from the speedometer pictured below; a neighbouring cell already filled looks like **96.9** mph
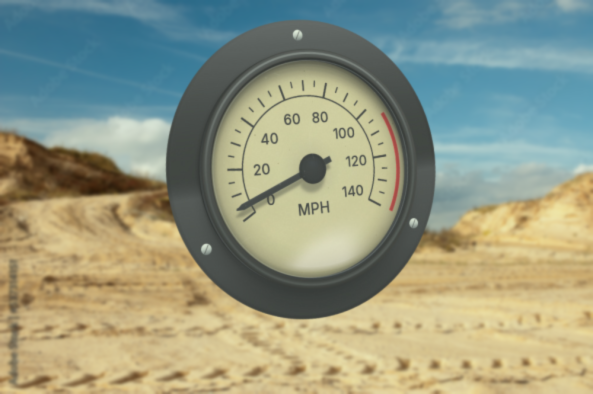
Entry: **5** mph
